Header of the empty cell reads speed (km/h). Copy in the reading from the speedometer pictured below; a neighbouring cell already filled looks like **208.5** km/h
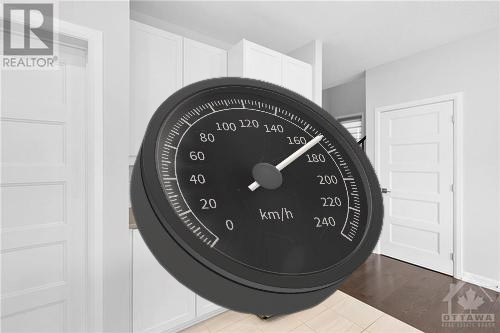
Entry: **170** km/h
